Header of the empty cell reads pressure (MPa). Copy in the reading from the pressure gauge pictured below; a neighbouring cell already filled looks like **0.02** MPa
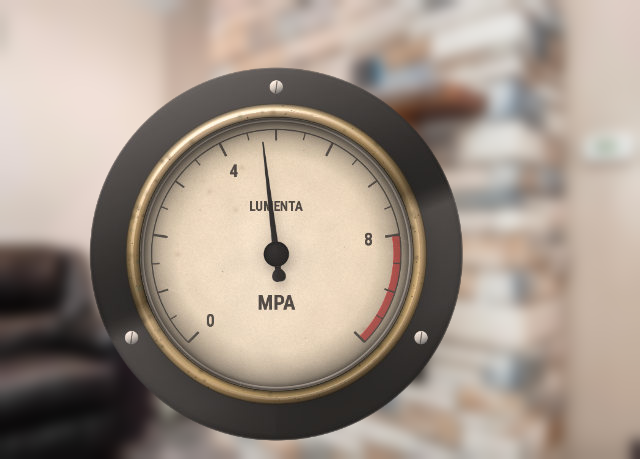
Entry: **4.75** MPa
